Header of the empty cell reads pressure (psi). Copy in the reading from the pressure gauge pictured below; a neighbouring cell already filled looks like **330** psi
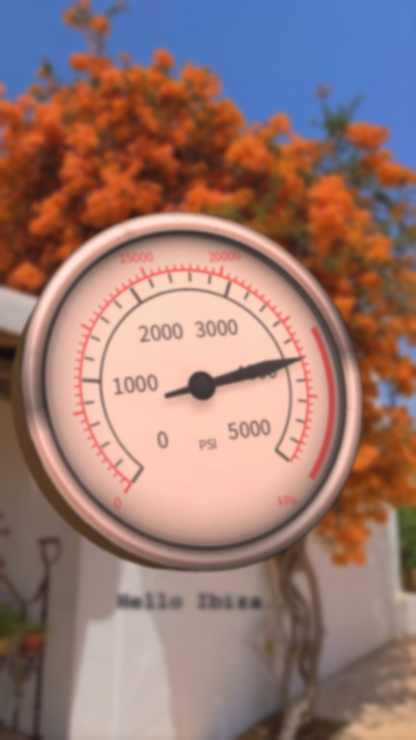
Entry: **4000** psi
